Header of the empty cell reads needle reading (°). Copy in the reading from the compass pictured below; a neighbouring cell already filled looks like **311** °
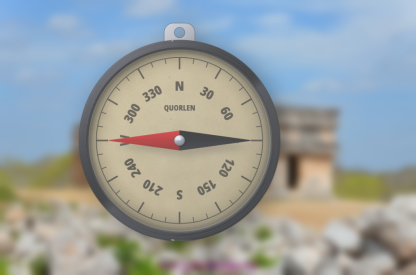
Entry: **270** °
